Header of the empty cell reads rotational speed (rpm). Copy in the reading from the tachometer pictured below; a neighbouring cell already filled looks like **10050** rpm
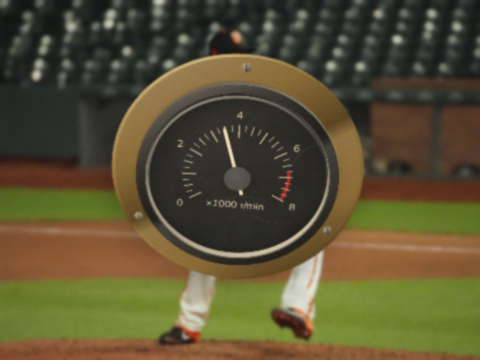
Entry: **3500** rpm
